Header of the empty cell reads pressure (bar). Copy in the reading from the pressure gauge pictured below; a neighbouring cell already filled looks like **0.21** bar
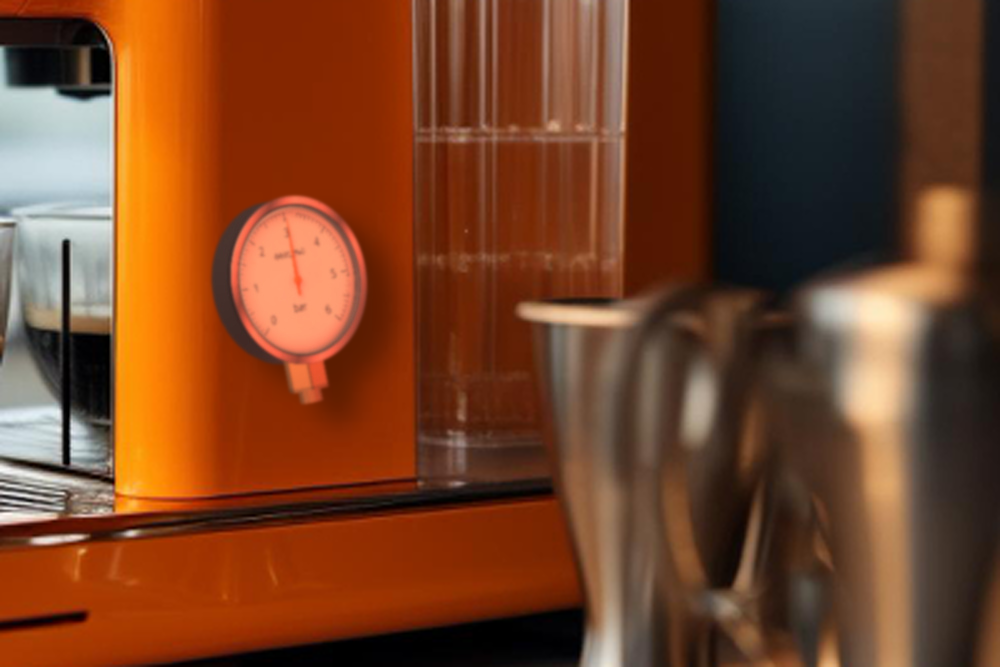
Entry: **3** bar
